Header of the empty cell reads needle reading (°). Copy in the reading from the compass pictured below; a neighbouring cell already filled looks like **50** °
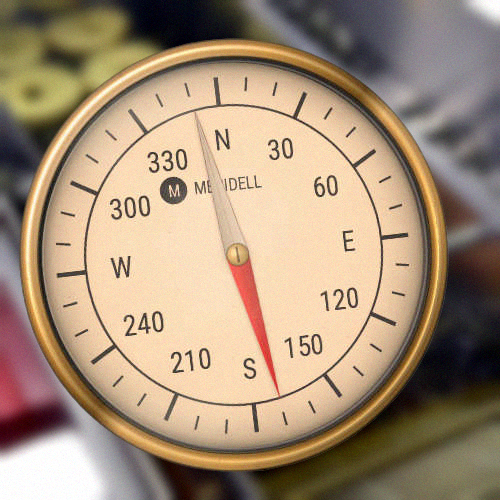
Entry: **170** °
